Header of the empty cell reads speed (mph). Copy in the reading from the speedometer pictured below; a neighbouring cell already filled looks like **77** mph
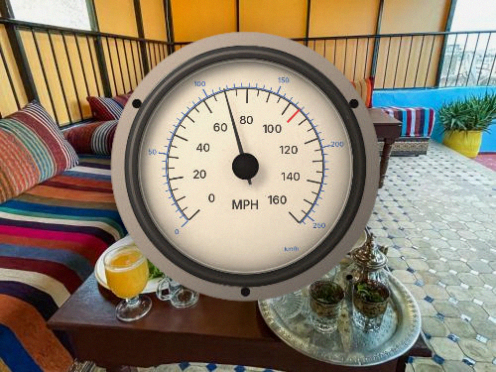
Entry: **70** mph
